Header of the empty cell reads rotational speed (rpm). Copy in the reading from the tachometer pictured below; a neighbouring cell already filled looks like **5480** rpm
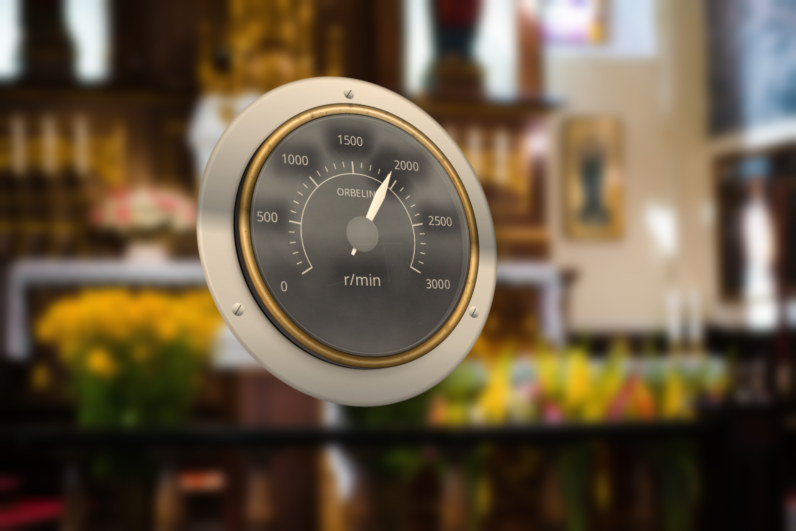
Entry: **1900** rpm
